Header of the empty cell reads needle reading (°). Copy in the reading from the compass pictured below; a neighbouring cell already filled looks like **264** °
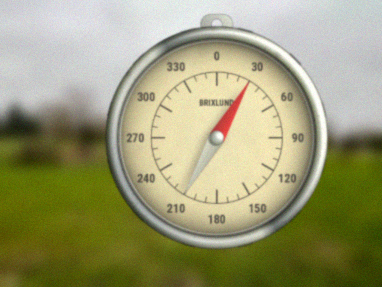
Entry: **30** °
